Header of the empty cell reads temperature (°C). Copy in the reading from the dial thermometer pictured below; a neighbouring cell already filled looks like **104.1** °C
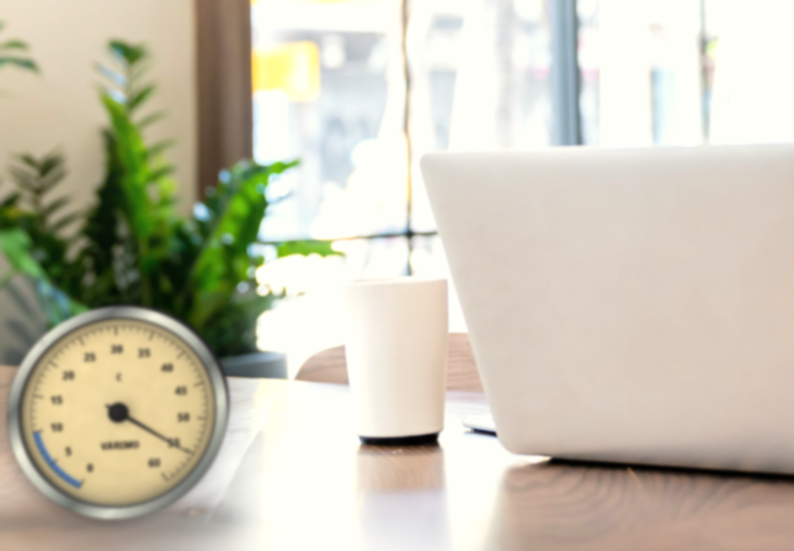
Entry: **55** °C
